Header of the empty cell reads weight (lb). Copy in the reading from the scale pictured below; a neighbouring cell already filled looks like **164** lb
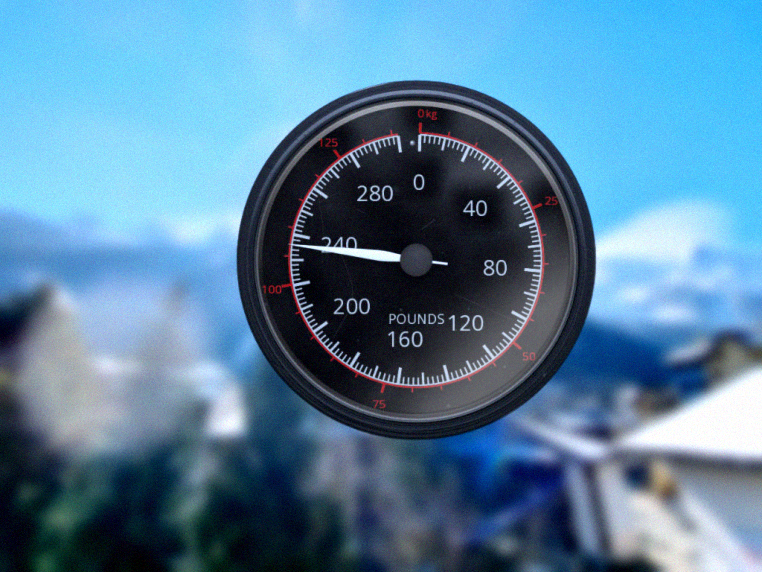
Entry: **236** lb
